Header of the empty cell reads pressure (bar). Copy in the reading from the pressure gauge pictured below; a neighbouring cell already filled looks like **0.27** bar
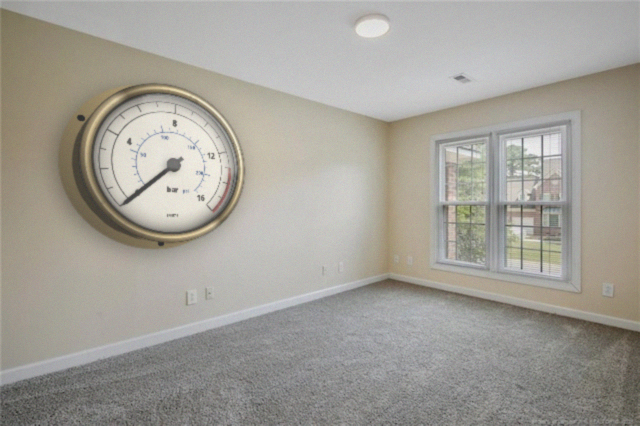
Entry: **0** bar
